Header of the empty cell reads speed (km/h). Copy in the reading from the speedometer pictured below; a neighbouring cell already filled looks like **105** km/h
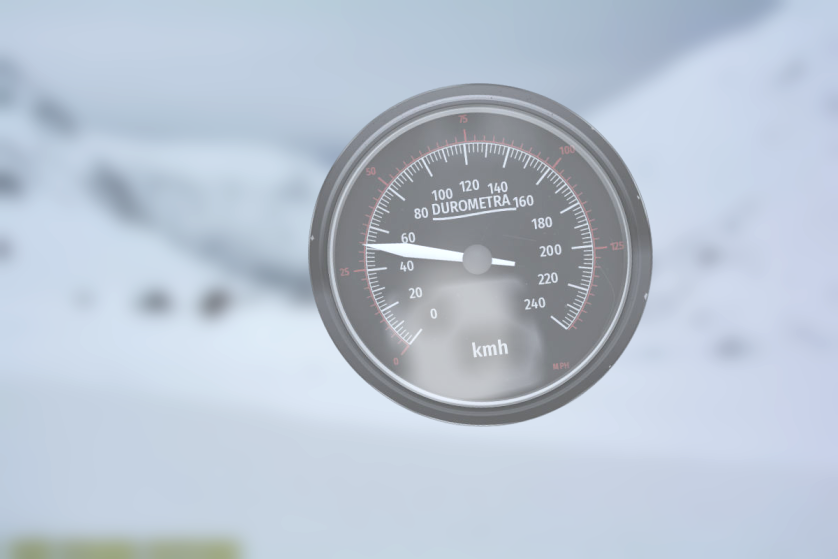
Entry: **52** km/h
